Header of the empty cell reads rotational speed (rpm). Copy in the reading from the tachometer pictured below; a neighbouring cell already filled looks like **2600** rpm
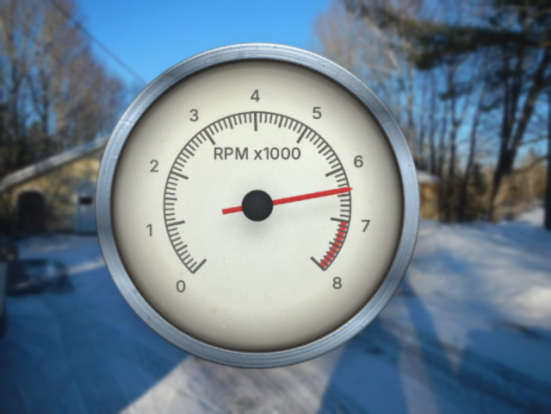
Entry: **6400** rpm
